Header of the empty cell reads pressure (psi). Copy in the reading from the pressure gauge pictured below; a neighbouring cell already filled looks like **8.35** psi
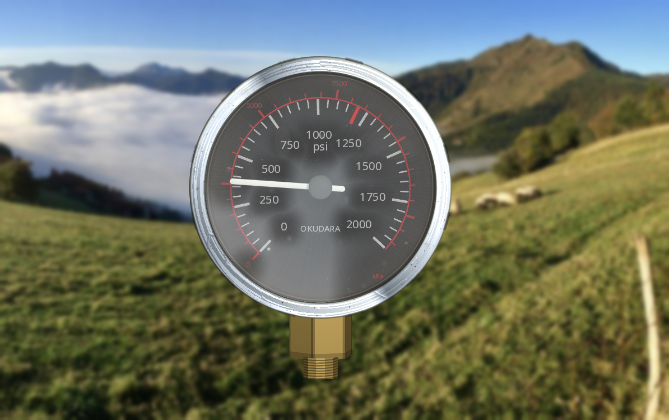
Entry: **375** psi
